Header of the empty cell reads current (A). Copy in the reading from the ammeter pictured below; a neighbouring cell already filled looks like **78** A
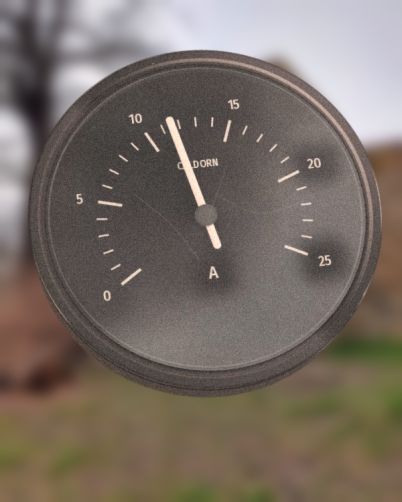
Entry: **11.5** A
